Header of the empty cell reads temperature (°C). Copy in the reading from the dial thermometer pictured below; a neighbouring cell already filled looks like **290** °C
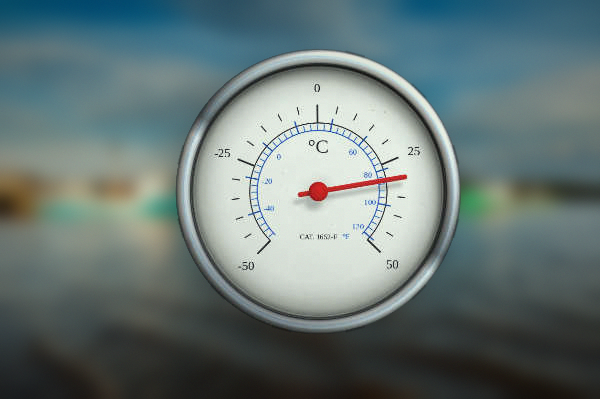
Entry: **30** °C
